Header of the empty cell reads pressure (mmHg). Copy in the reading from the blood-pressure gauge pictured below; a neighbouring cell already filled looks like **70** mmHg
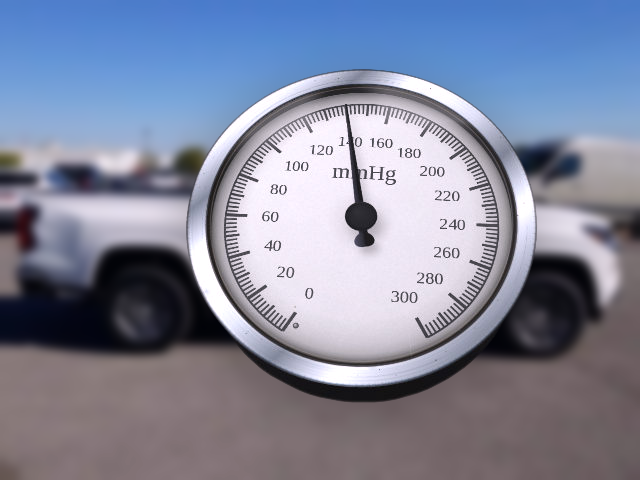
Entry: **140** mmHg
